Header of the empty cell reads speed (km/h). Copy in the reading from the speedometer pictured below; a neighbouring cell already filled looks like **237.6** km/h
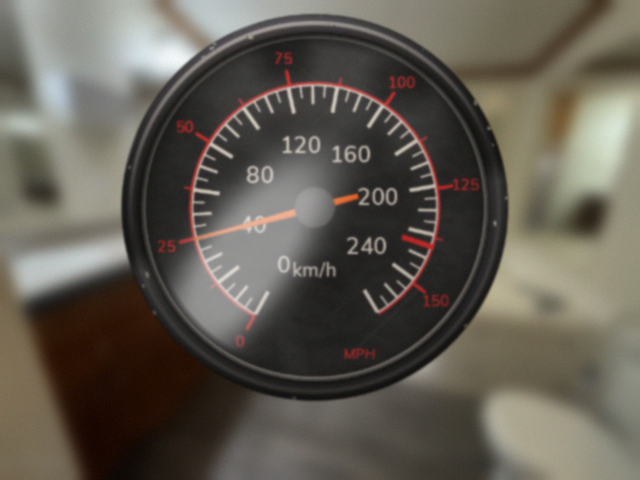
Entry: **40** km/h
